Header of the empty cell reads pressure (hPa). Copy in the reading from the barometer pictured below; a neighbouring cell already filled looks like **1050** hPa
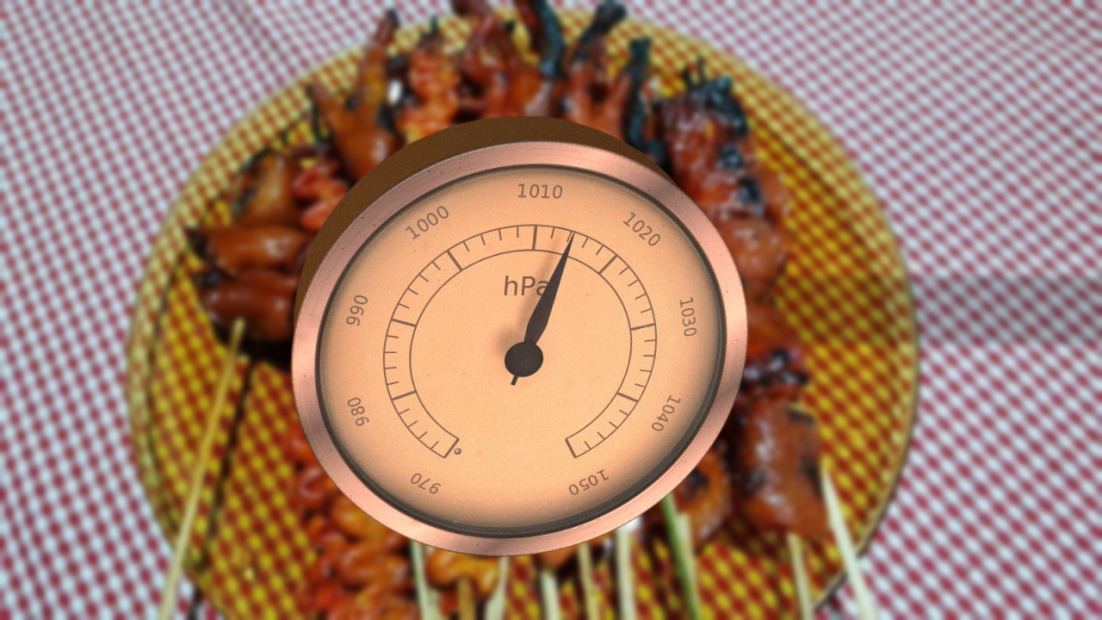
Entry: **1014** hPa
